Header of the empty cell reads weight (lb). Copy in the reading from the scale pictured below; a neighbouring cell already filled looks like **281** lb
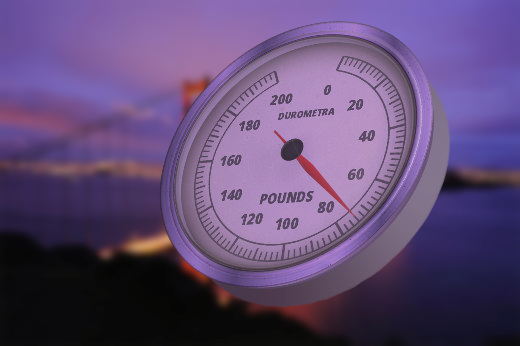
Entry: **74** lb
